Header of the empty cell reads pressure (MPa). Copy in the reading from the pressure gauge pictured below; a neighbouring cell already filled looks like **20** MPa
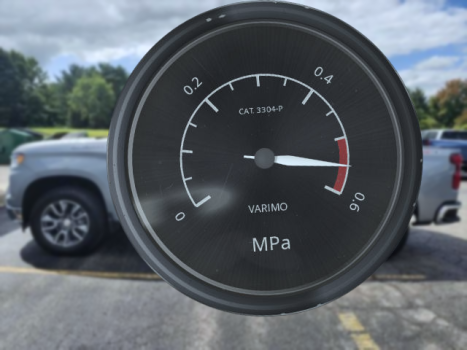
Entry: **0.55** MPa
